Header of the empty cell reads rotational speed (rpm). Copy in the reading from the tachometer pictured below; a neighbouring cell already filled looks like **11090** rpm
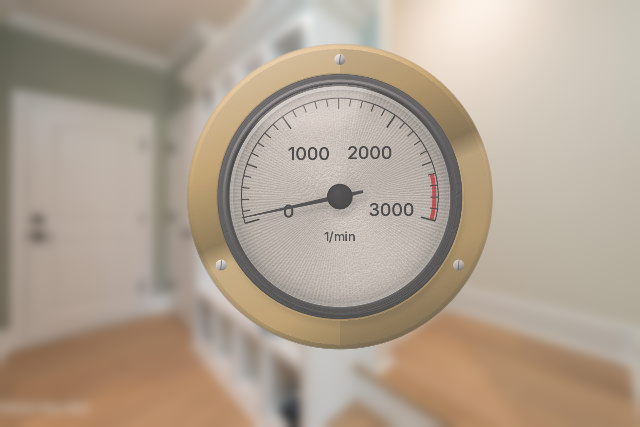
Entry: **50** rpm
